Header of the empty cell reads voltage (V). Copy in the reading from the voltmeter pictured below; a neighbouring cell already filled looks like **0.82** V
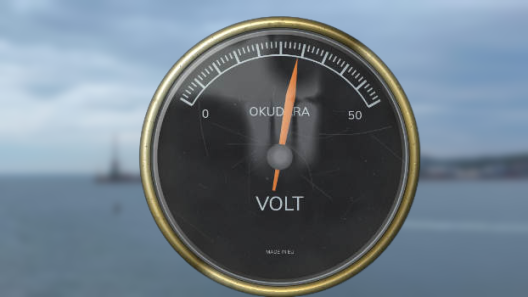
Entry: **29** V
